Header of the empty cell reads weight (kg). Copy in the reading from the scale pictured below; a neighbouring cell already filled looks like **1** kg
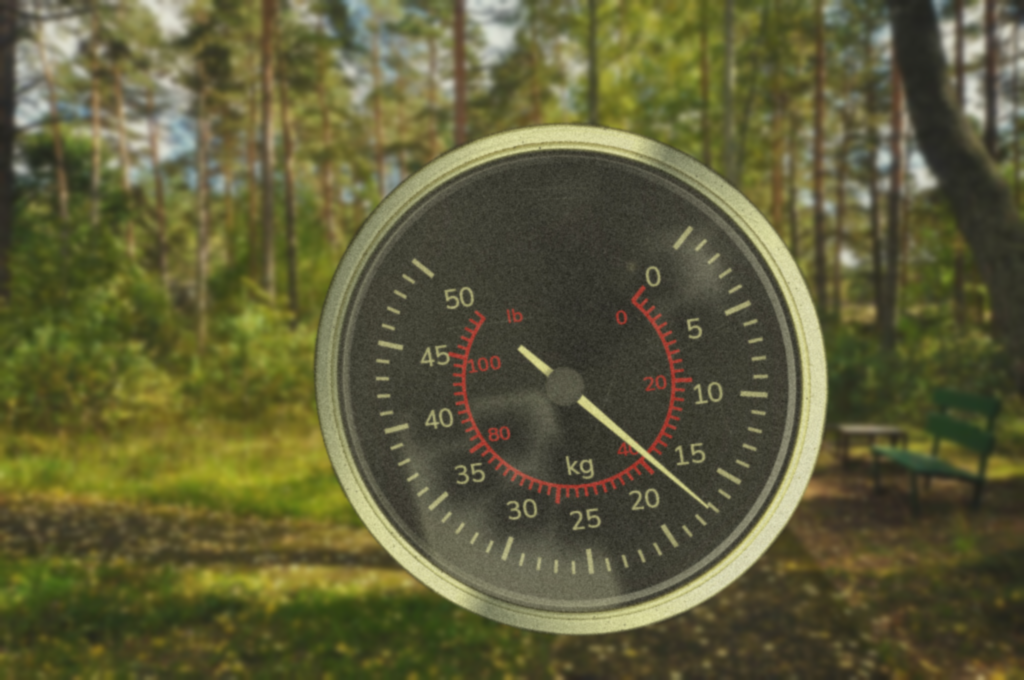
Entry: **17** kg
